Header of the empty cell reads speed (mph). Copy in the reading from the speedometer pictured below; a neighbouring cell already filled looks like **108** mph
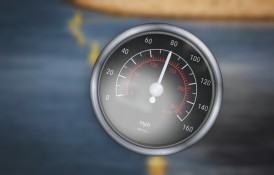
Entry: **80** mph
